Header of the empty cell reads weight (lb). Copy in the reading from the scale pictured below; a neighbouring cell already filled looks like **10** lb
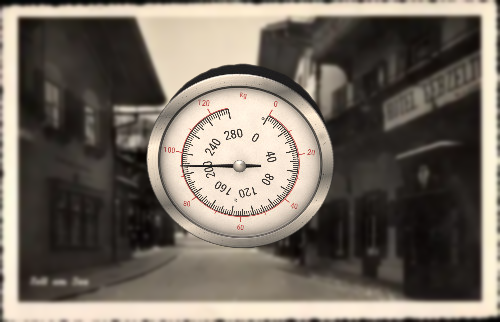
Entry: **210** lb
